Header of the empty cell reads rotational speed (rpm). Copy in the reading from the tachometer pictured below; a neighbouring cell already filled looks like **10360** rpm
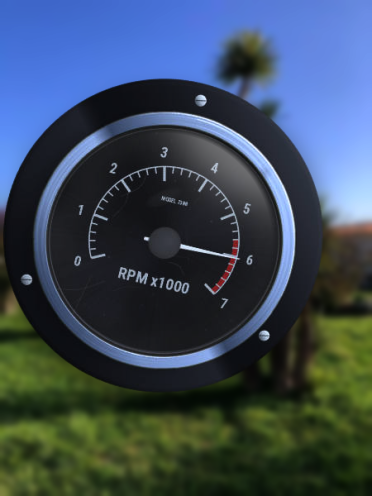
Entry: **6000** rpm
